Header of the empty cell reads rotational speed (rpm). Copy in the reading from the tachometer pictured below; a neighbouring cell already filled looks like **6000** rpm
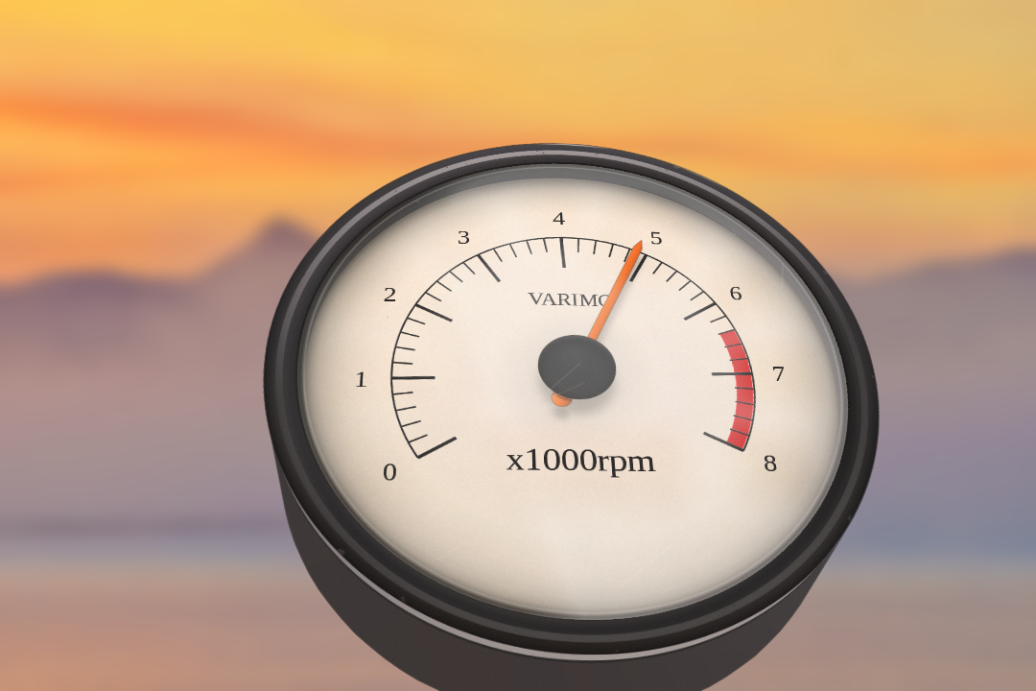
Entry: **4900** rpm
